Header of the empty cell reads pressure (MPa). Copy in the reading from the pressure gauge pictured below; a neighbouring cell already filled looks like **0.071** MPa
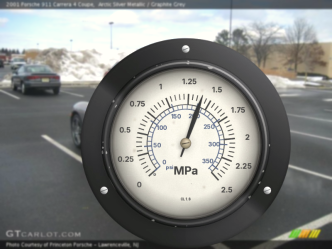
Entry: **1.4** MPa
